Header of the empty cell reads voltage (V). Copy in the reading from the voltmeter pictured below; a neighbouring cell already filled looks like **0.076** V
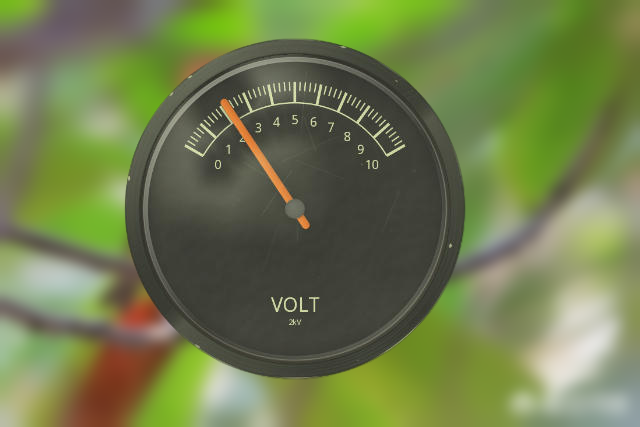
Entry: **2.2** V
